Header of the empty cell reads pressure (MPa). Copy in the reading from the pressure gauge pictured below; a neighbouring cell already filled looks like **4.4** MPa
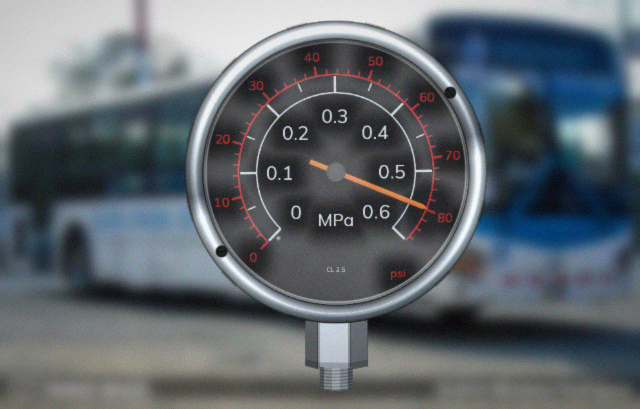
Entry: **0.55** MPa
